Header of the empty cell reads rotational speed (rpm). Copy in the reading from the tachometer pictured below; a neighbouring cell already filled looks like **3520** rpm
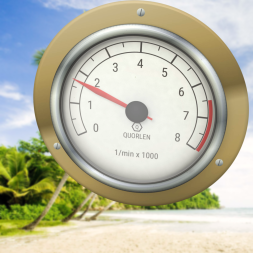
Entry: **1750** rpm
